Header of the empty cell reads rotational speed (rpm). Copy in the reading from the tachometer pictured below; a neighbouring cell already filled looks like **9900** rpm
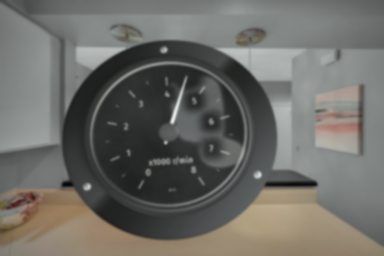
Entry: **4500** rpm
